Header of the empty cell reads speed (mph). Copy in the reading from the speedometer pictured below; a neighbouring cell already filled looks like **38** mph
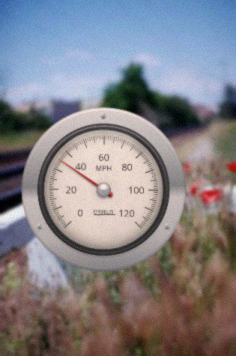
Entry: **35** mph
